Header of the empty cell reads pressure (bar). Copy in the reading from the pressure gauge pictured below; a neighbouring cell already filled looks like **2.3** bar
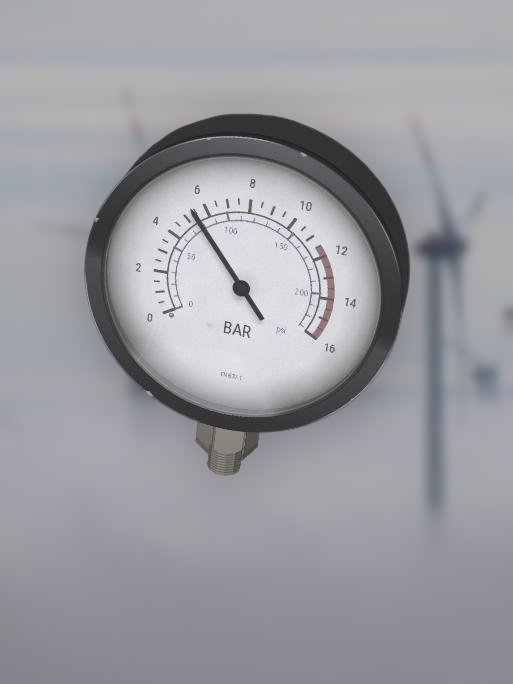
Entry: **5.5** bar
